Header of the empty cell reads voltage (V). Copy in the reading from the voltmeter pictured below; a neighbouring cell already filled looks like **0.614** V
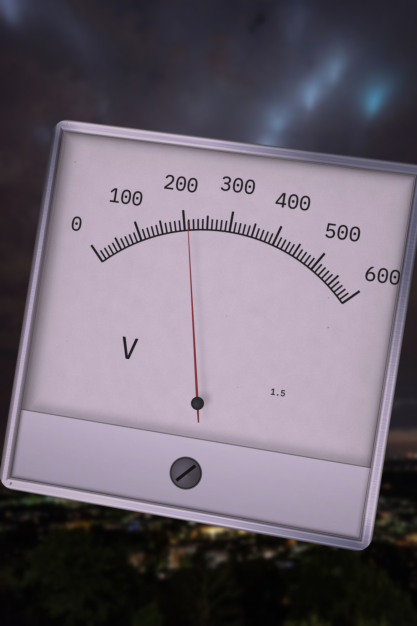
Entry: **210** V
